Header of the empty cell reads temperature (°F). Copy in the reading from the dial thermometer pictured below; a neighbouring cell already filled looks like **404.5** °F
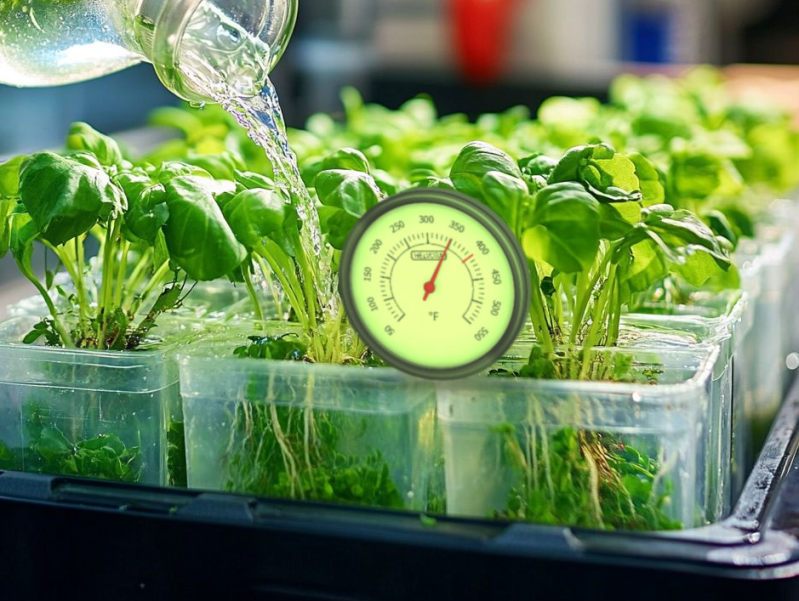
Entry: **350** °F
